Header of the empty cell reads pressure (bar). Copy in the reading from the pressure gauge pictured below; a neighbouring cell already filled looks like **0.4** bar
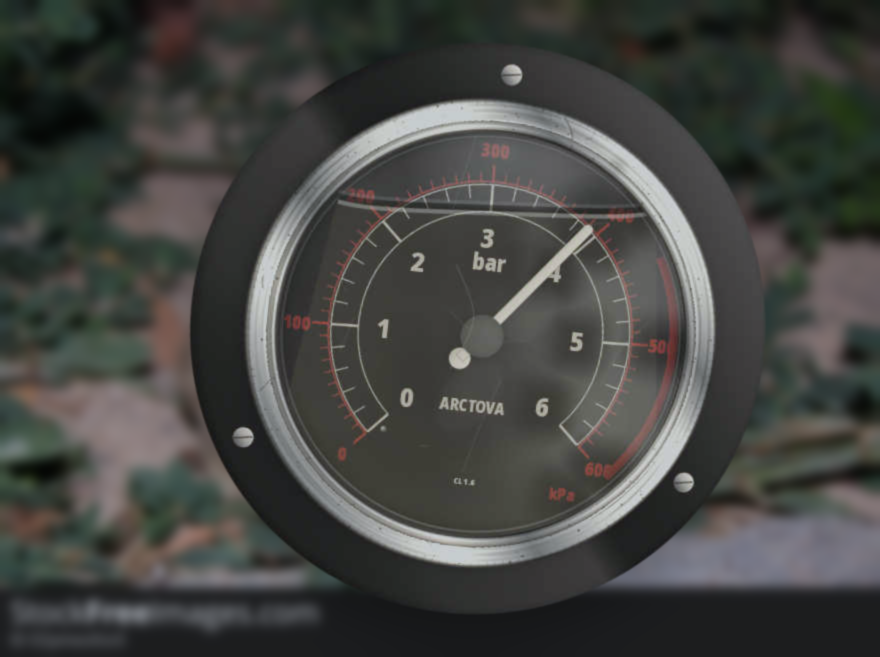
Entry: **3.9** bar
